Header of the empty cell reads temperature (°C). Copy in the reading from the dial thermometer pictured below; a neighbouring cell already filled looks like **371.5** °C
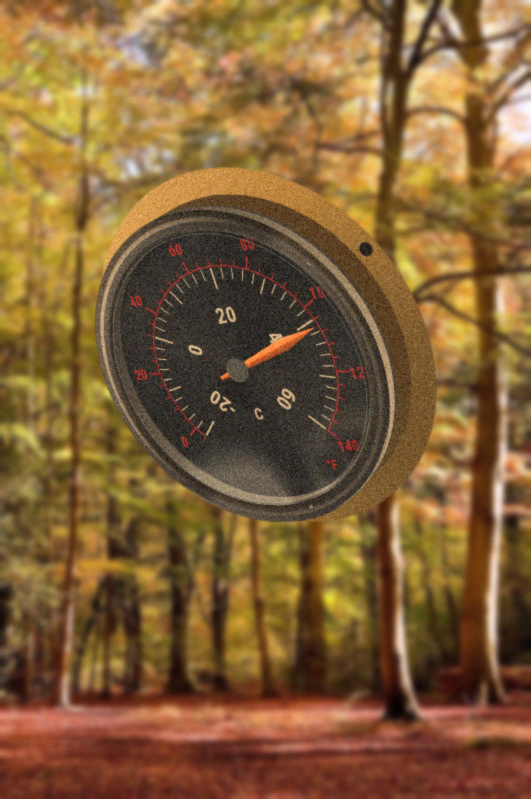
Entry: **41** °C
